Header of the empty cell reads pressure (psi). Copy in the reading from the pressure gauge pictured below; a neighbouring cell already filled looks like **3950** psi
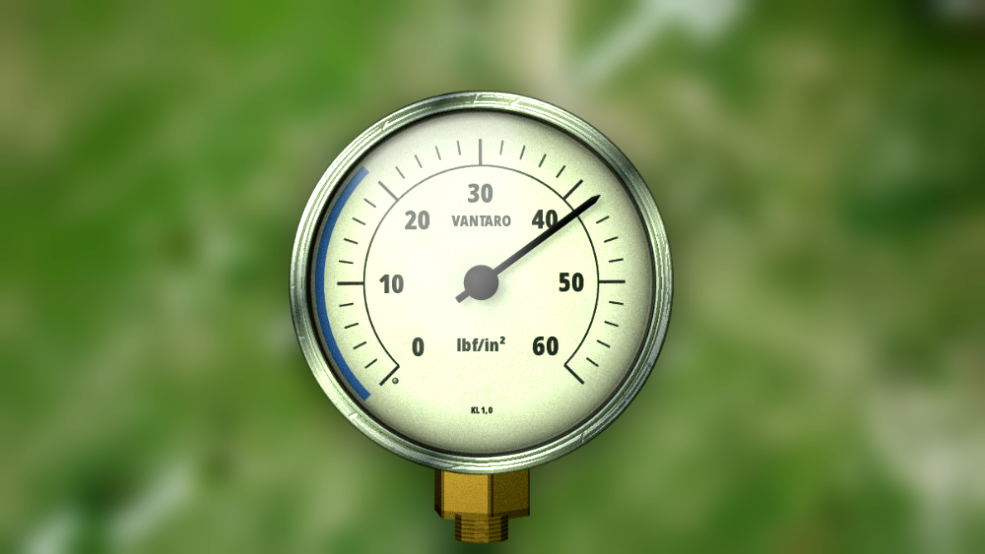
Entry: **42** psi
